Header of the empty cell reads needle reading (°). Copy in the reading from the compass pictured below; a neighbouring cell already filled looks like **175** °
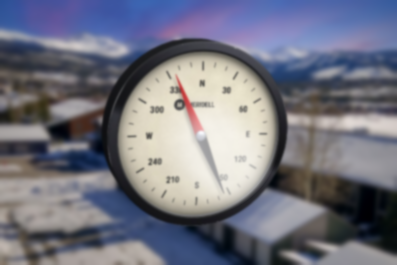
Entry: **335** °
